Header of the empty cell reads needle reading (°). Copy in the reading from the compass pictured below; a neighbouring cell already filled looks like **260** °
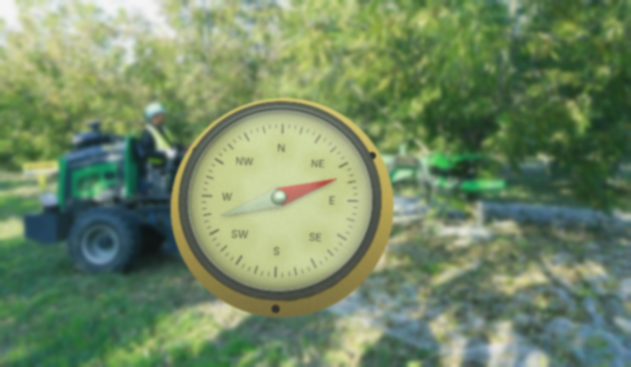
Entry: **70** °
